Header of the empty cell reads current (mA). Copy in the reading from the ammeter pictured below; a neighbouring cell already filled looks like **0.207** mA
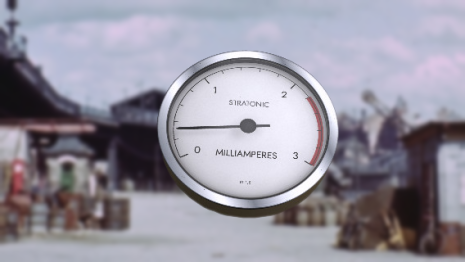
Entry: **0.3** mA
